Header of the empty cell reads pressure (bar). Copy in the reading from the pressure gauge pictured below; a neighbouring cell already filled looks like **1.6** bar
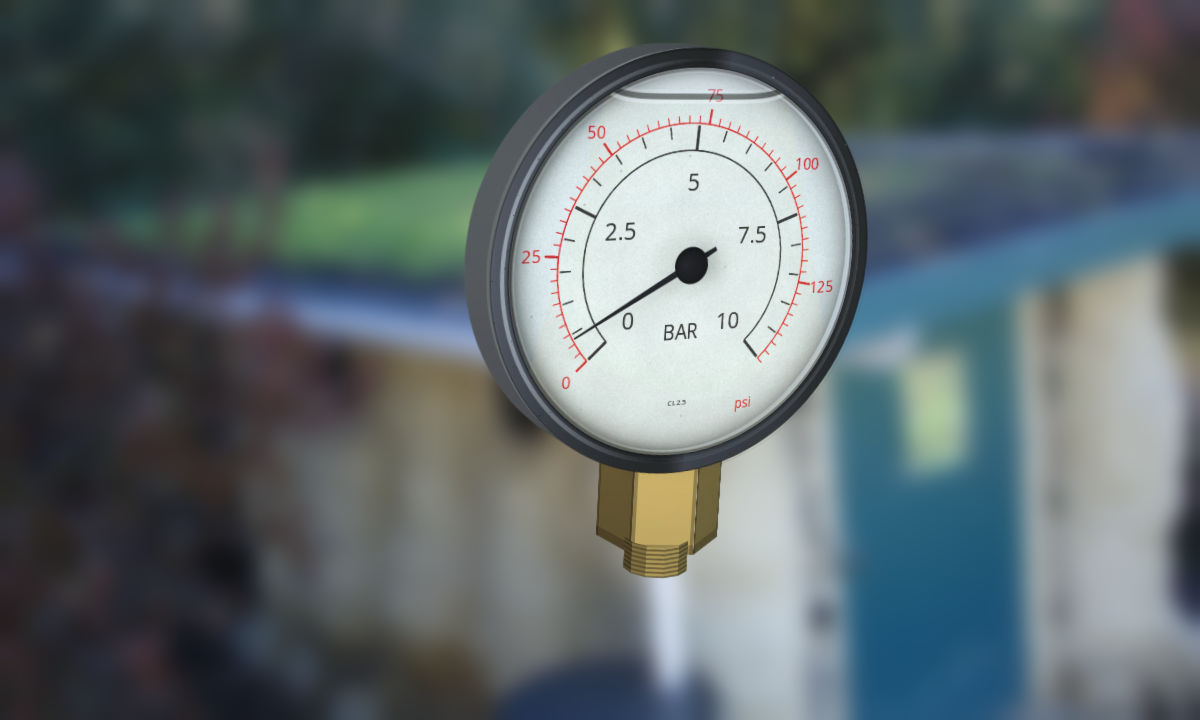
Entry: **0.5** bar
